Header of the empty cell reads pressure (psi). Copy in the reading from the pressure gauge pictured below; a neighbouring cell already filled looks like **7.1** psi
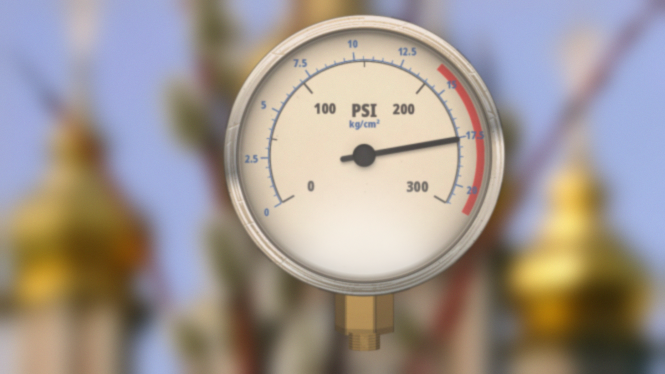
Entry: **250** psi
